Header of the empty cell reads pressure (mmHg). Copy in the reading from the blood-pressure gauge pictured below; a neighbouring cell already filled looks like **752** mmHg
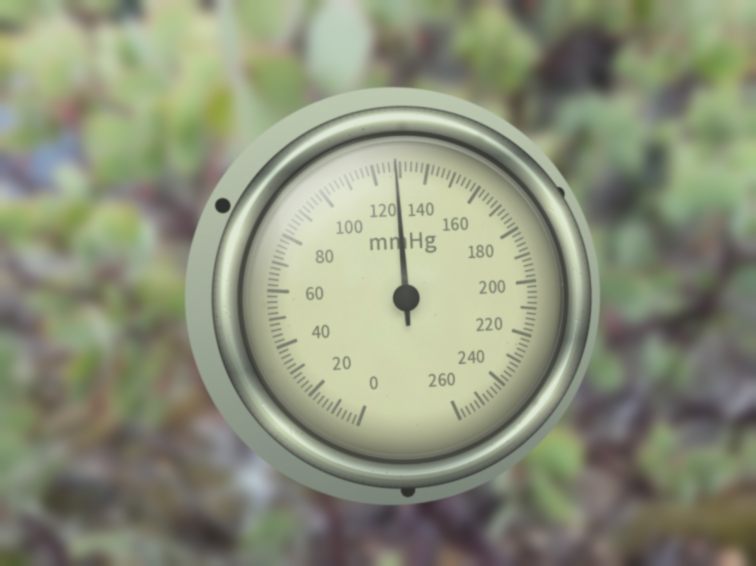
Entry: **128** mmHg
